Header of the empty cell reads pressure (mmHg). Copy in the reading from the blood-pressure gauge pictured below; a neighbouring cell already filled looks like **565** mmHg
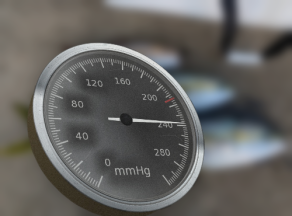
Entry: **240** mmHg
